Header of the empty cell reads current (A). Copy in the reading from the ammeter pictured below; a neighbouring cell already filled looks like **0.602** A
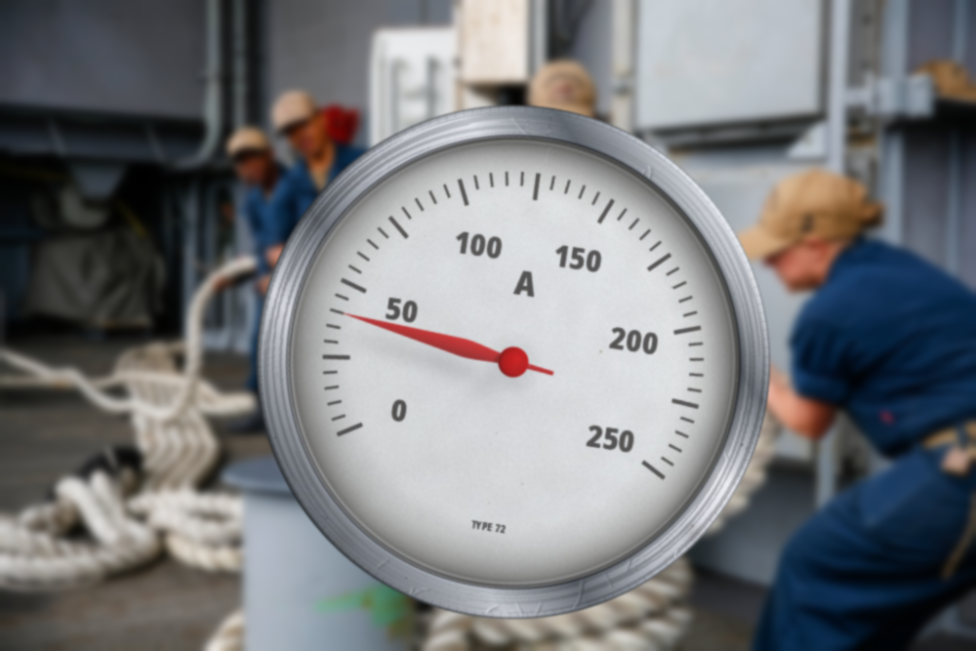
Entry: **40** A
